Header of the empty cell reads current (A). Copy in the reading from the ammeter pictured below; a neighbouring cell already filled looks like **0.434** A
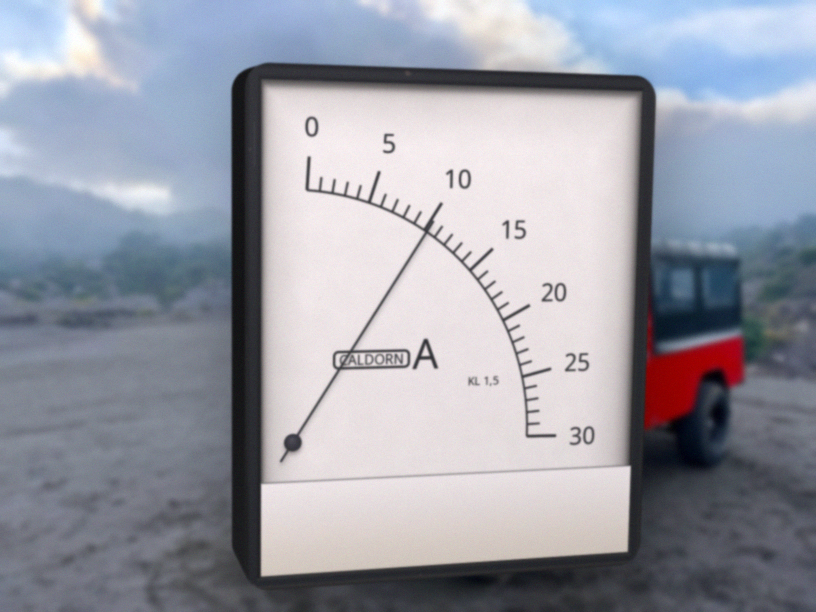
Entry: **10** A
